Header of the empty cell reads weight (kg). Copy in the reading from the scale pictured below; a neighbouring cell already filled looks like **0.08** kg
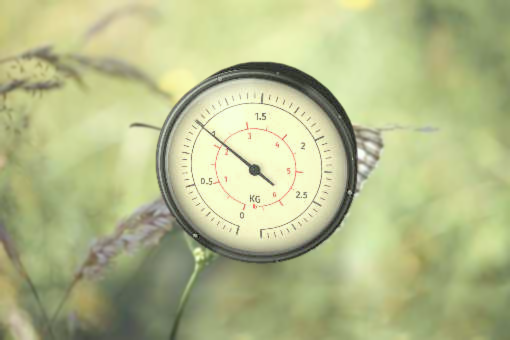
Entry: **1** kg
